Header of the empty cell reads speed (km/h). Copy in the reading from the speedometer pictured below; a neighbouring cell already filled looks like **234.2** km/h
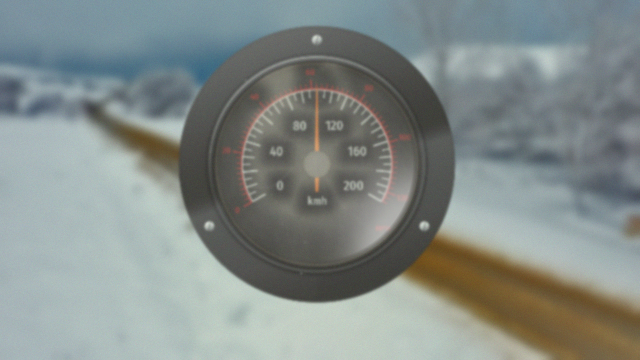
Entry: **100** km/h
